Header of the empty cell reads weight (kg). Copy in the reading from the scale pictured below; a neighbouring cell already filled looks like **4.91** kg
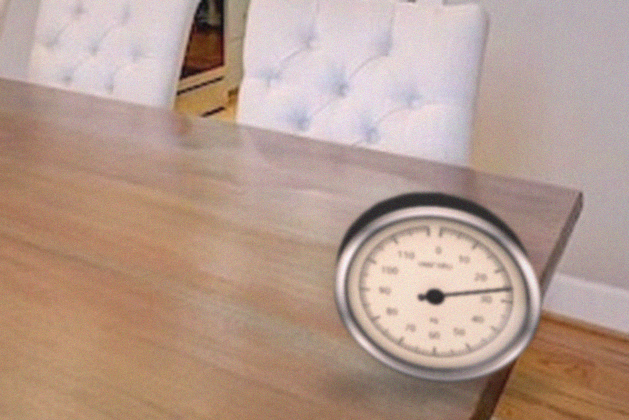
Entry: **25** kg
